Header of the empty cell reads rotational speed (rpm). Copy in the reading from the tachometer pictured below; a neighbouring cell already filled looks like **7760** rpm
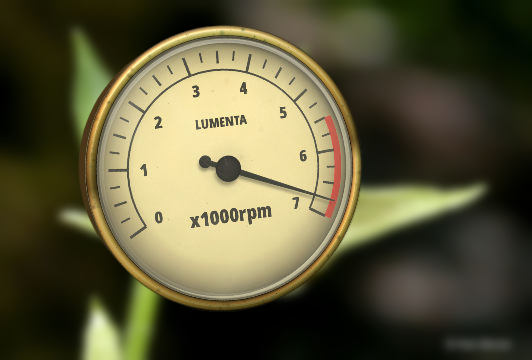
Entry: **6750** rpm
